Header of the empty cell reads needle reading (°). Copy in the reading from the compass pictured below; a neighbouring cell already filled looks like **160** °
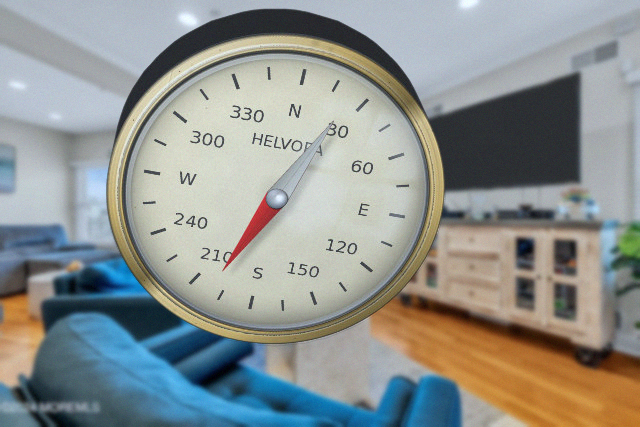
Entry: **202.5** °
